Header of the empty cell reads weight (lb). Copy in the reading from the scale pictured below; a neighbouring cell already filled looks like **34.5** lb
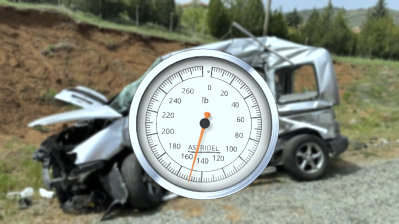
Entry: **150** lb
